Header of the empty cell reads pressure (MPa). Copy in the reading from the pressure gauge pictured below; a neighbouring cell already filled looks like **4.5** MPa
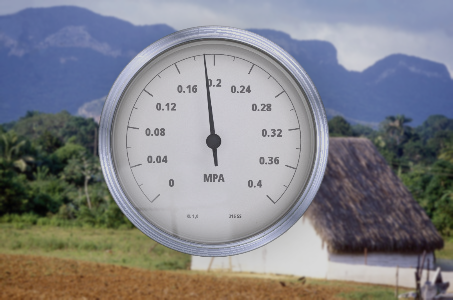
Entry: **0.19** MPa
